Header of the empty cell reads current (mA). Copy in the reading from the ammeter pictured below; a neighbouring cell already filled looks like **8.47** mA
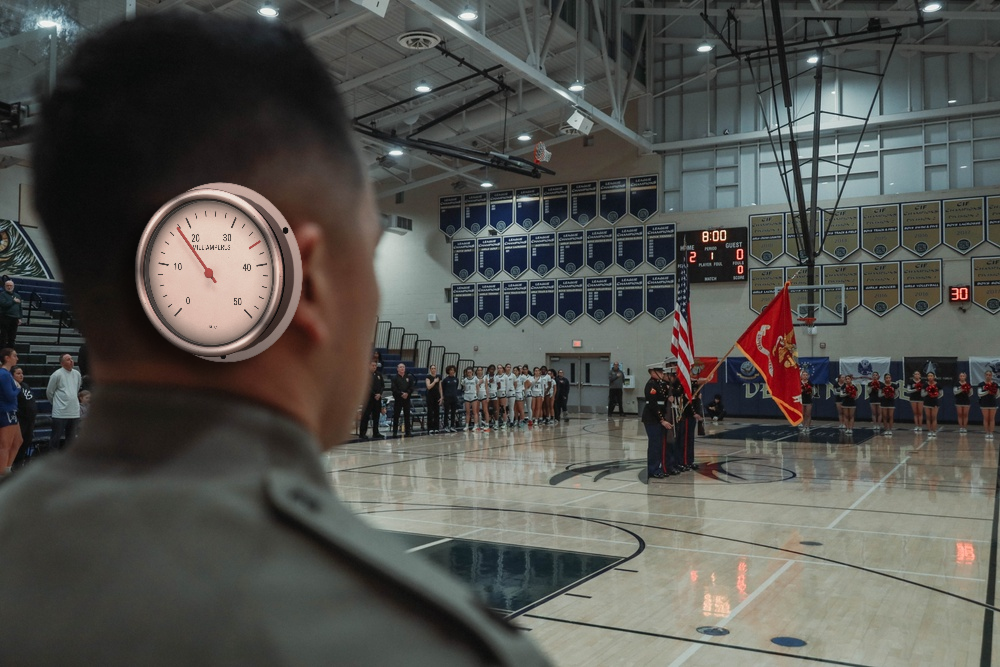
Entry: **18** mA
